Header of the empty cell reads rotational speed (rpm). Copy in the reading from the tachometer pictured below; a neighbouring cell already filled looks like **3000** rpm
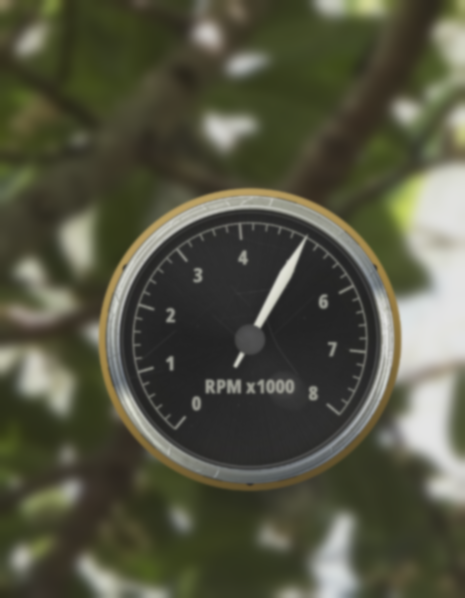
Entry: **5000** rpm
